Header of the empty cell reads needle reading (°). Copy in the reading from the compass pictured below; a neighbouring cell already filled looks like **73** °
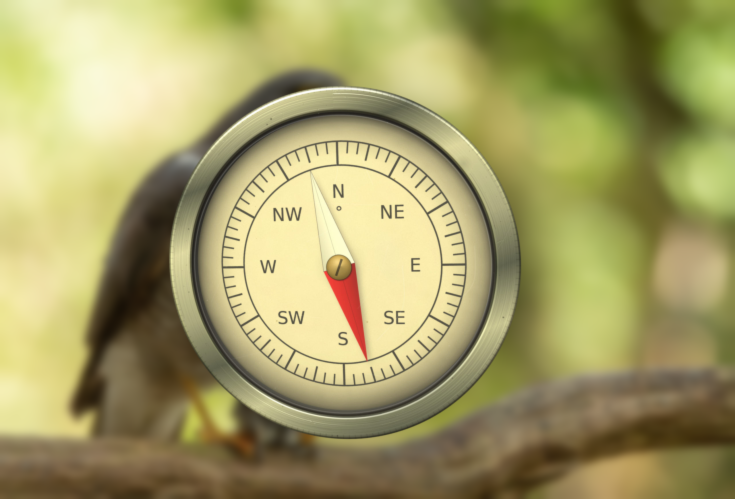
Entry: **165** °
